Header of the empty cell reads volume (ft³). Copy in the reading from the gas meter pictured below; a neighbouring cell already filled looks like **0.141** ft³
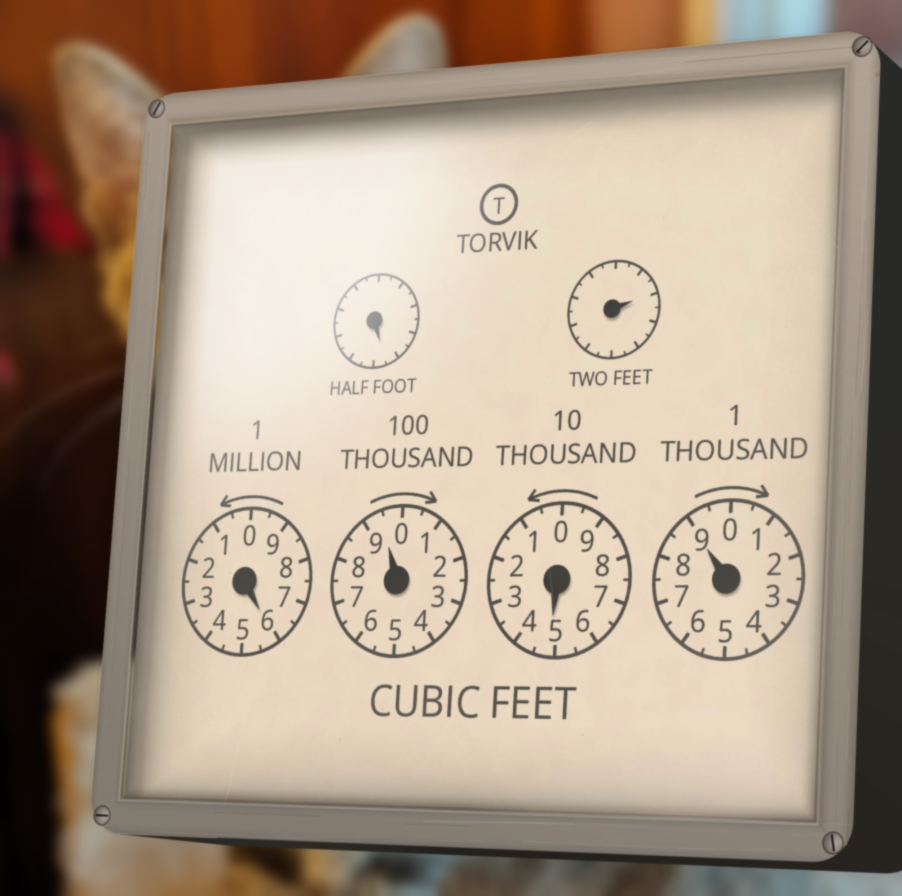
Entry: **594900** ft³
